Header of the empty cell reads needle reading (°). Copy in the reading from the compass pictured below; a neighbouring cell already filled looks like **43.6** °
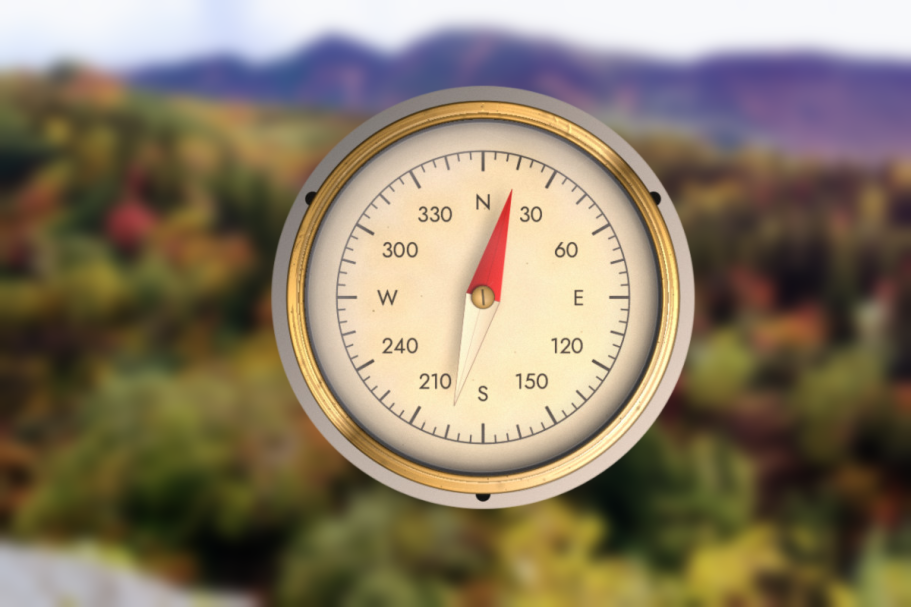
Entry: **15** °
